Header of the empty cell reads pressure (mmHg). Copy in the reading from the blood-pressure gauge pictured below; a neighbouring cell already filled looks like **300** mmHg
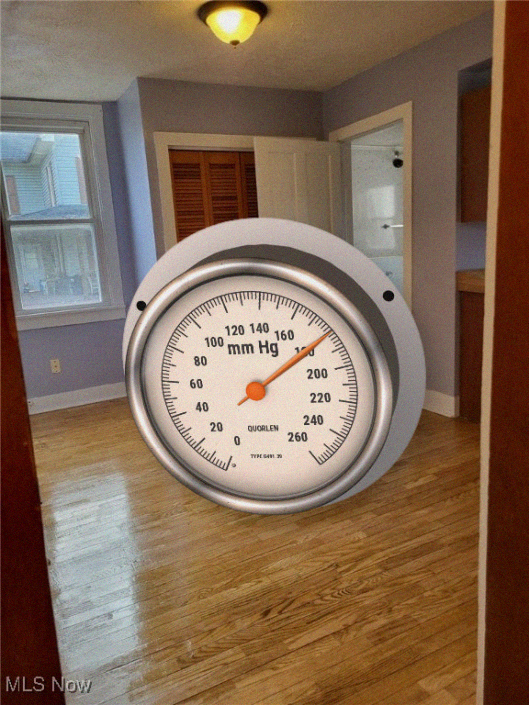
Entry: **180** mmHg
